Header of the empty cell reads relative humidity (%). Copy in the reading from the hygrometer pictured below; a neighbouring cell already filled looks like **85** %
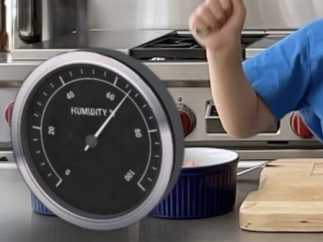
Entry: **66** %
